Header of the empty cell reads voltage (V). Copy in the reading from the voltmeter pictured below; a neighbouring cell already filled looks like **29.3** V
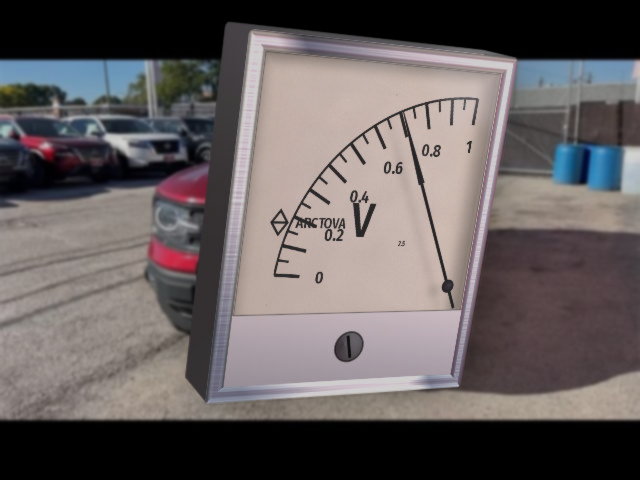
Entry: **0.7** V
